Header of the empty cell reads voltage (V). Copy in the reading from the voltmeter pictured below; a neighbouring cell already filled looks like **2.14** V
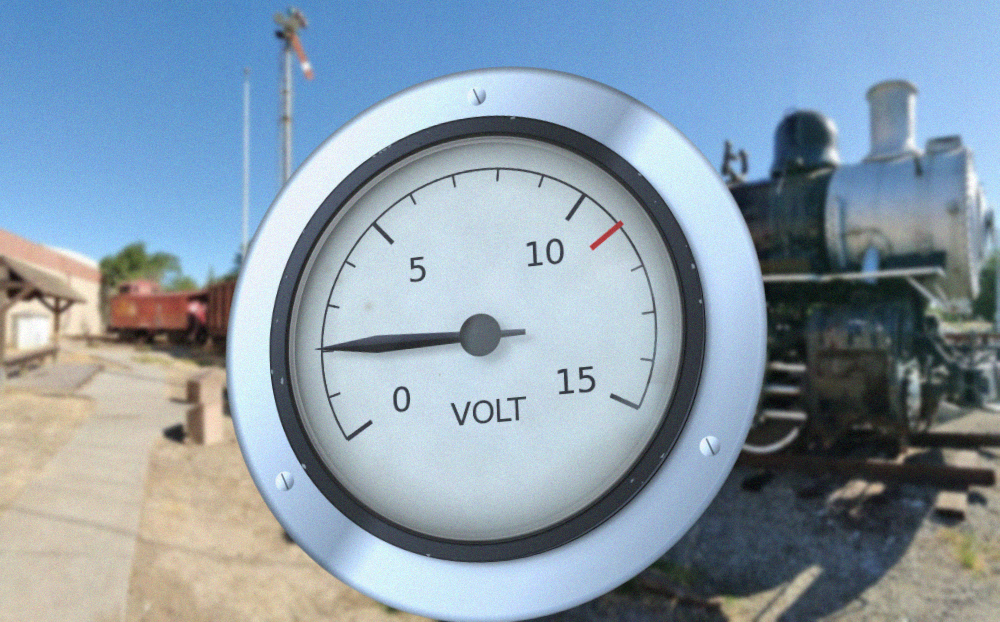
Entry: **2** V
